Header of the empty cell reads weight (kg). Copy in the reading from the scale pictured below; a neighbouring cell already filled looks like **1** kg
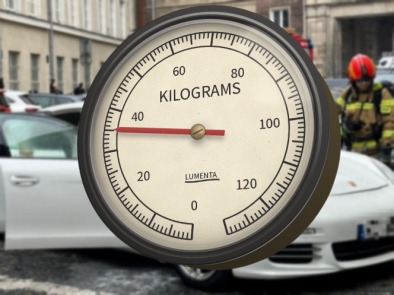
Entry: **35** kg
